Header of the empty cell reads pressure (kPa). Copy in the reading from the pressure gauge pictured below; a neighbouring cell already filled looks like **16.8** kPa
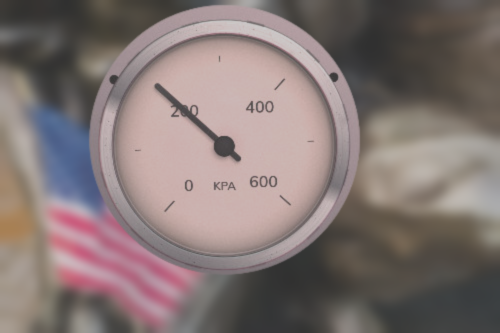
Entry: **200** kPa
